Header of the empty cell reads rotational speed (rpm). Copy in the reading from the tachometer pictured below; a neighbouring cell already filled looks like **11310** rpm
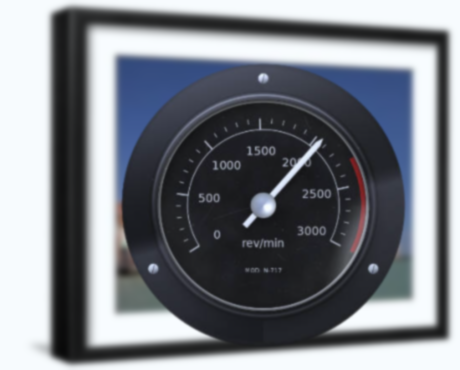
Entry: **2050** rpm
